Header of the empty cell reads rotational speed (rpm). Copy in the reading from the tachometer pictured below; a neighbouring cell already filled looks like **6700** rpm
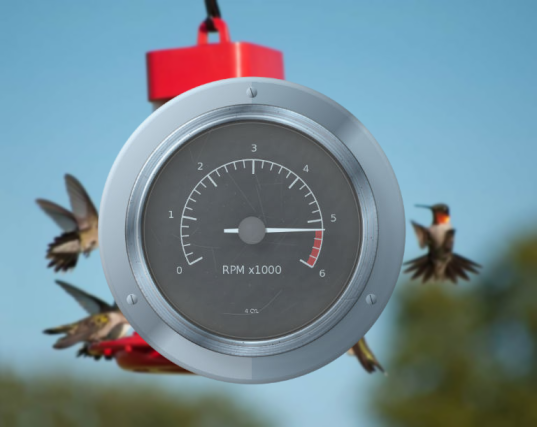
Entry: **5200** rpm
